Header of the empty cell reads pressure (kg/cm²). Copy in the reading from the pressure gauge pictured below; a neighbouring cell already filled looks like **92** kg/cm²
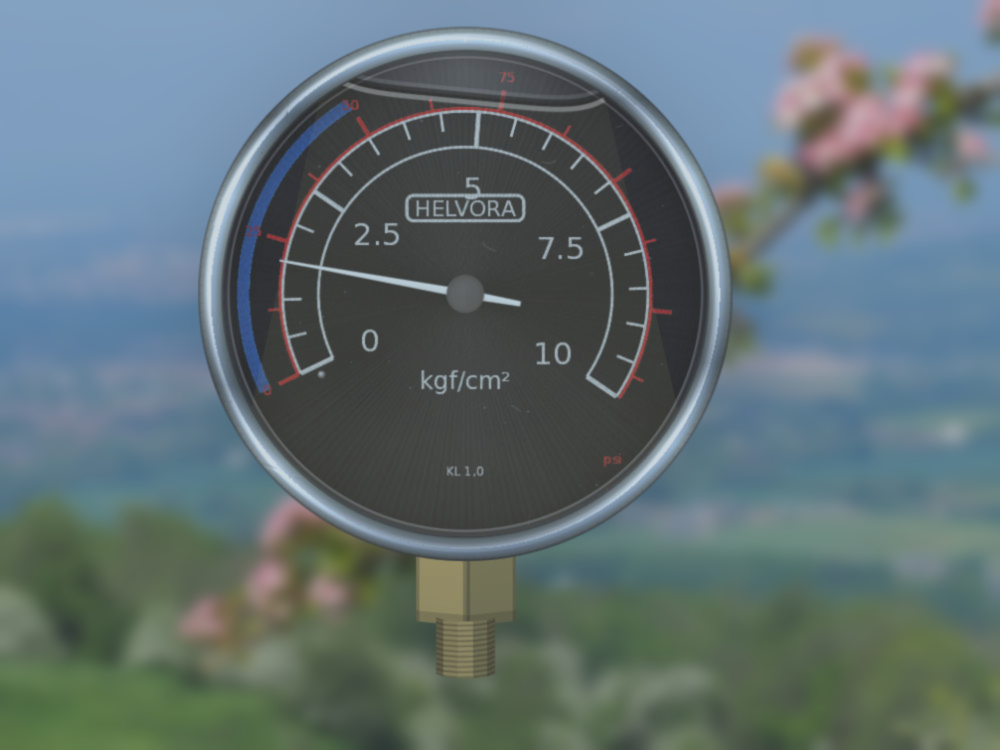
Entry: **1.5** kg/cm²
